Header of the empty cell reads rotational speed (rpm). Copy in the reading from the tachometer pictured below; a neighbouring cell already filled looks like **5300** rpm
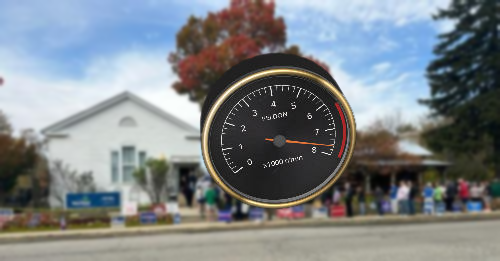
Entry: **7600** rpm
